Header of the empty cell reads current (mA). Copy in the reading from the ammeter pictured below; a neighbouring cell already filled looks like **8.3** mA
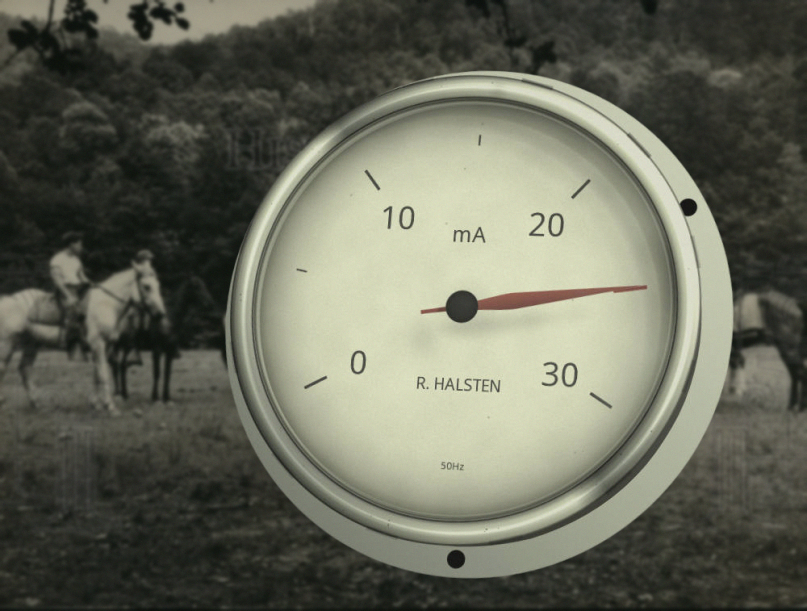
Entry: **25** mA
